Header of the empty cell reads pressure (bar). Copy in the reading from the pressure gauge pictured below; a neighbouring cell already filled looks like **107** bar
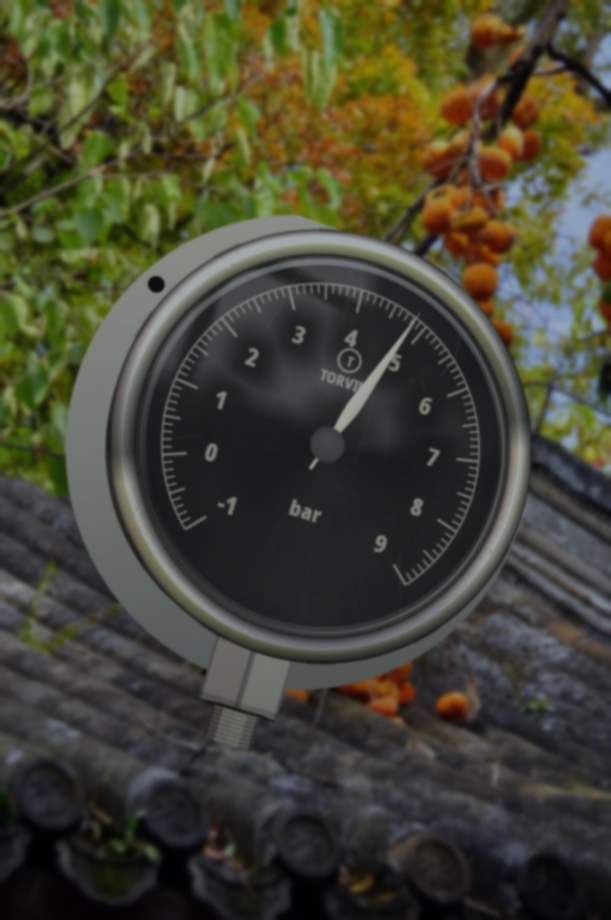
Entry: **4.8** bar
